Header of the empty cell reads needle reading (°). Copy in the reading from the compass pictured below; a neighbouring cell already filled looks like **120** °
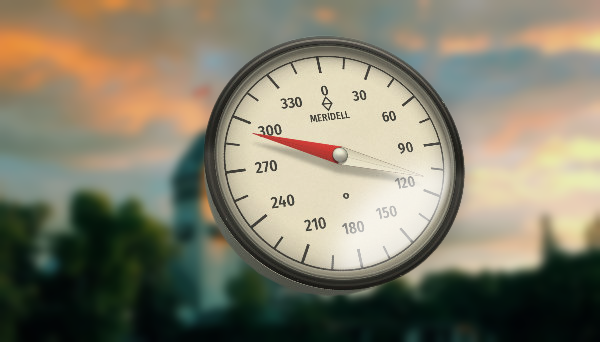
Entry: **292.5** °
